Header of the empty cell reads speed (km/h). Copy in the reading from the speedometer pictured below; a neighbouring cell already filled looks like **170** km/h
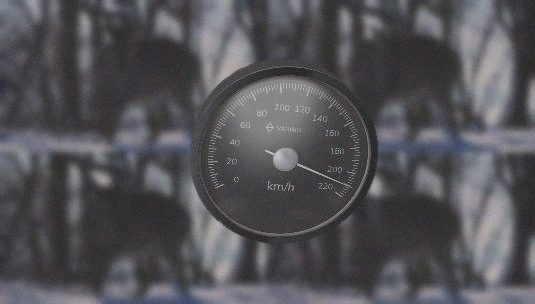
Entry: **210** km/h
